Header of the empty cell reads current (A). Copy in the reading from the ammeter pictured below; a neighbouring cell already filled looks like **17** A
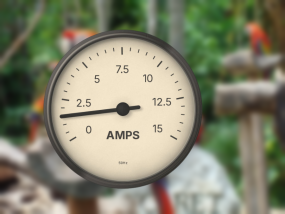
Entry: **1.5** A
